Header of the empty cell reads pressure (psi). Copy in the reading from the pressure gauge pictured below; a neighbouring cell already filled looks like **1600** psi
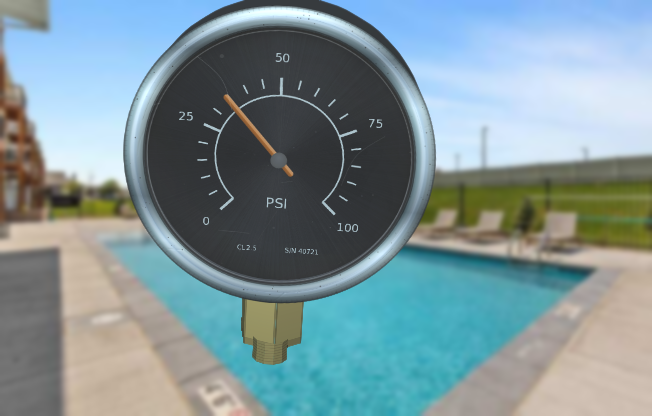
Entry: **35** psi
